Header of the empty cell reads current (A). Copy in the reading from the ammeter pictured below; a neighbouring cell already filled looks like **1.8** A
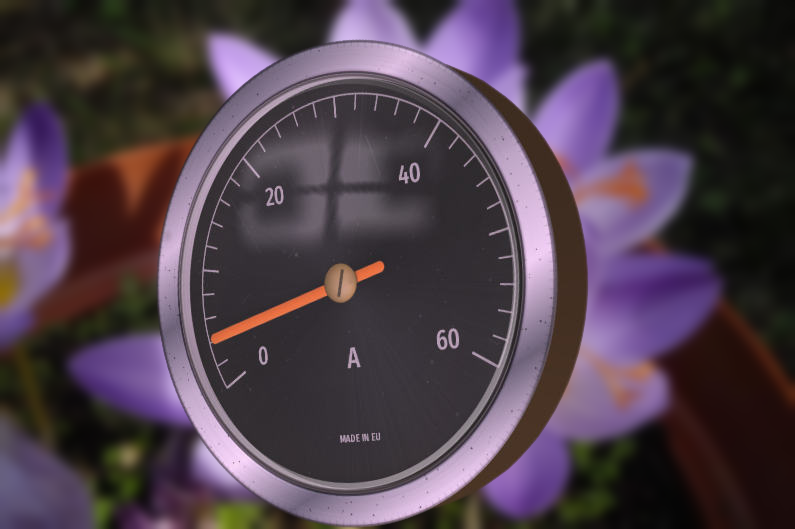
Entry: **4** A
